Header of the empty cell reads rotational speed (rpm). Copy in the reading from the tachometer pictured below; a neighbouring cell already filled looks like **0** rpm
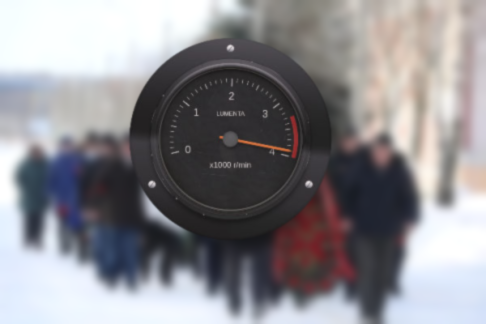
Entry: **3900** rpm
